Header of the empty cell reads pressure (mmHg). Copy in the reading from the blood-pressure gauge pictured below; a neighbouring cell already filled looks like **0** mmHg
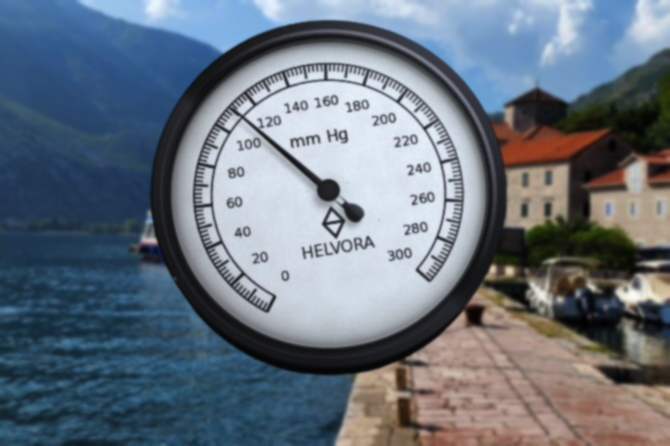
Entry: **110** mmHg
